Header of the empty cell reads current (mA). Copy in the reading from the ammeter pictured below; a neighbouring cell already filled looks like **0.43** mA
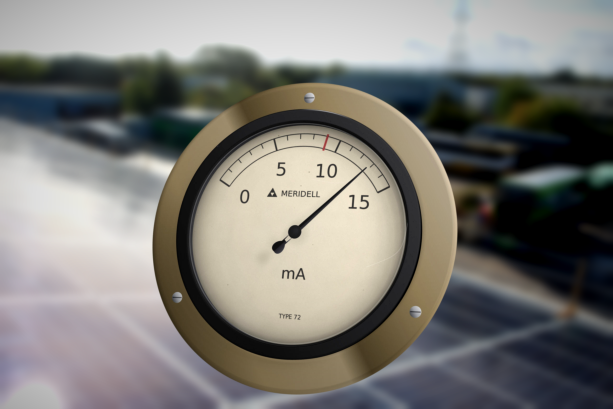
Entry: **13** mA
